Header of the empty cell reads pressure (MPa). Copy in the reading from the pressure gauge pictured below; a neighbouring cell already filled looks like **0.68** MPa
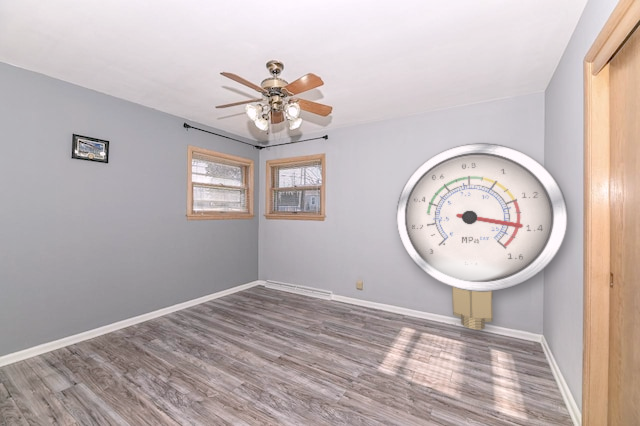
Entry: **1.4** MPa
